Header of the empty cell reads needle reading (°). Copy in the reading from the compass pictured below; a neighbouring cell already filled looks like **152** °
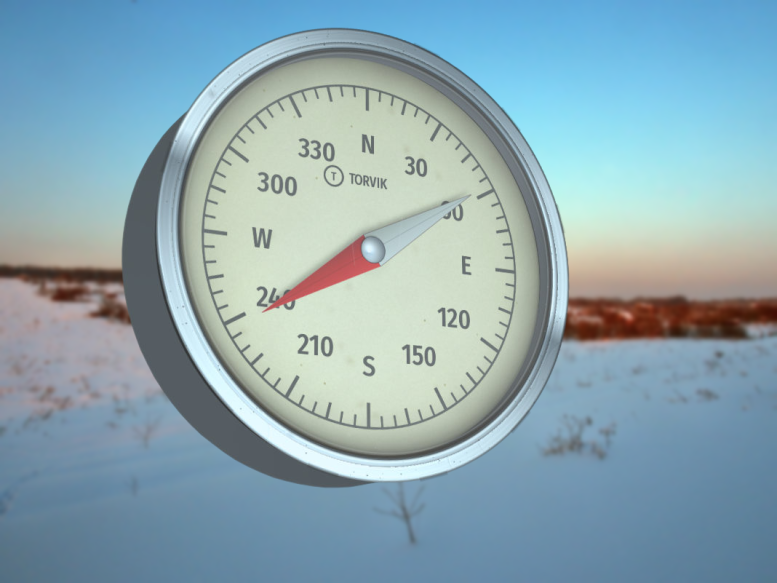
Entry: **237.5** °
